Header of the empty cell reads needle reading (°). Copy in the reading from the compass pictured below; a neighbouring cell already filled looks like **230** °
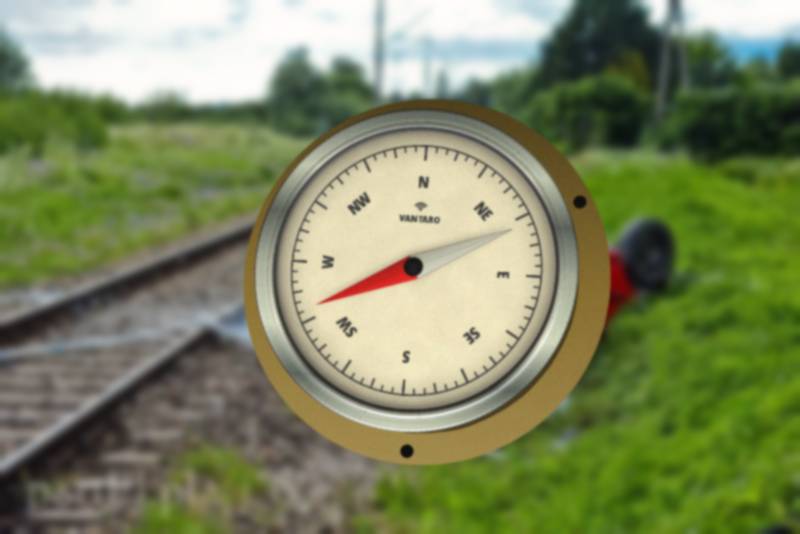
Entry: **245** °
